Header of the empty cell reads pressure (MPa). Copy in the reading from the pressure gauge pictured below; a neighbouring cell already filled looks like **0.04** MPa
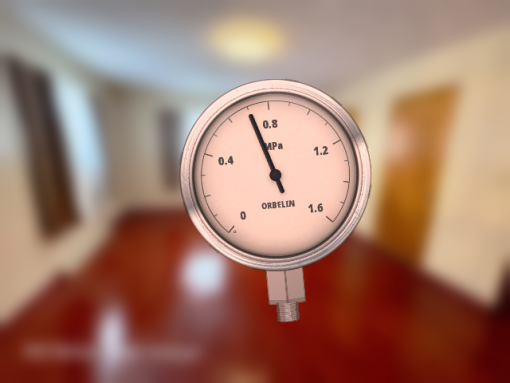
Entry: **0.7** MPa
